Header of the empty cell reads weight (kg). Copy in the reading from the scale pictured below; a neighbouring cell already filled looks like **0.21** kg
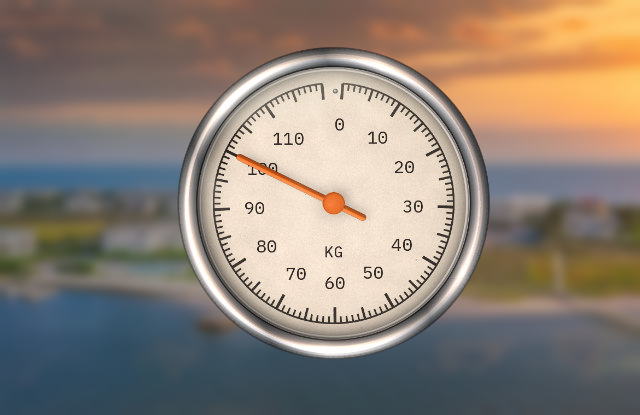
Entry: **100** kg
